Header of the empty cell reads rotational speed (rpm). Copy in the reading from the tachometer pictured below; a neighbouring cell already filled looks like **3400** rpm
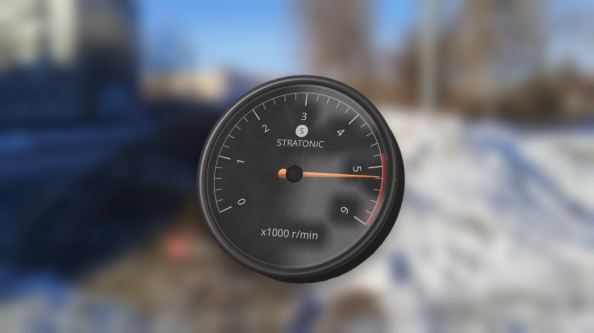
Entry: **5200** rpm
